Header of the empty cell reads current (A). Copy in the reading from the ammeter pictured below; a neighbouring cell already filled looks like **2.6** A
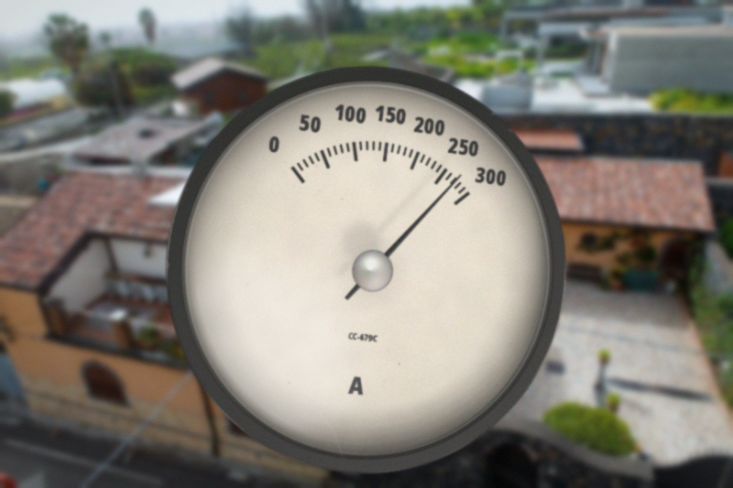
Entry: **270** A
